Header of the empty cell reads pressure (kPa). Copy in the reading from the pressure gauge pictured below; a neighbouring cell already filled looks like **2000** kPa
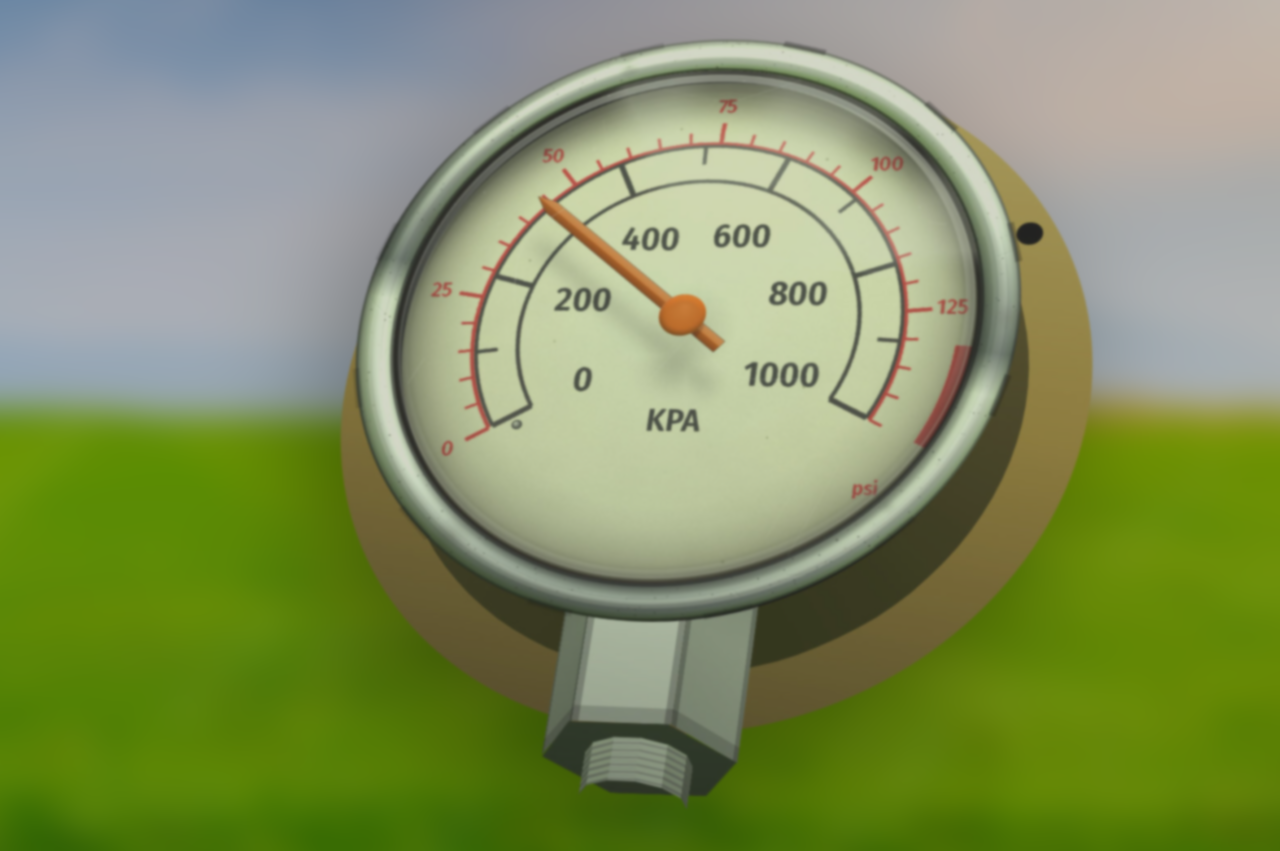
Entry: **300** kPa
